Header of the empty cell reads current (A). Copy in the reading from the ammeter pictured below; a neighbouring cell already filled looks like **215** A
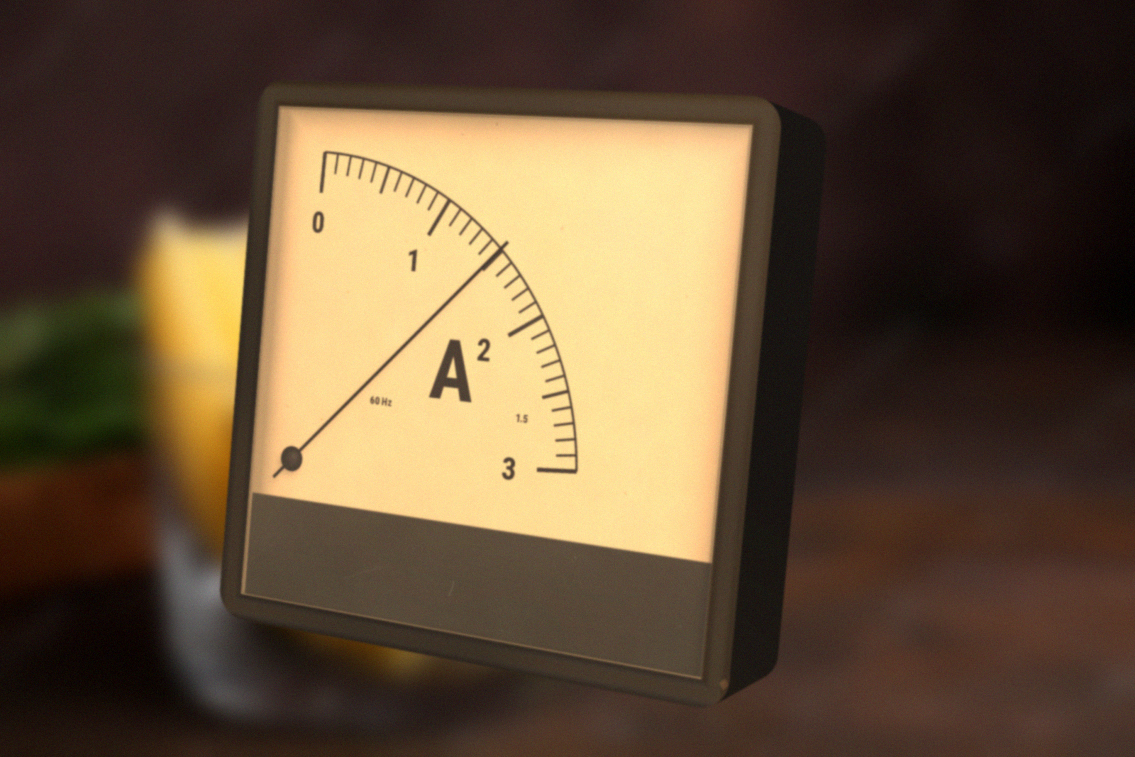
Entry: **1.5** A
